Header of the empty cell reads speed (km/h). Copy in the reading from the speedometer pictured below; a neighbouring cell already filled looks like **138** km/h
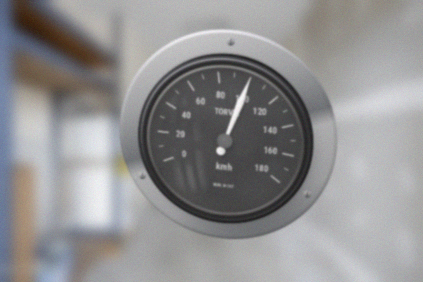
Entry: **100** km/h
